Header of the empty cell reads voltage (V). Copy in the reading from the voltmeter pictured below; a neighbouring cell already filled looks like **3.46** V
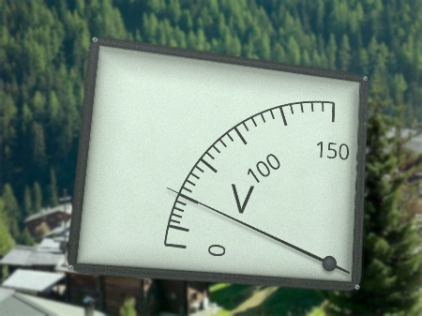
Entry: **50** V
